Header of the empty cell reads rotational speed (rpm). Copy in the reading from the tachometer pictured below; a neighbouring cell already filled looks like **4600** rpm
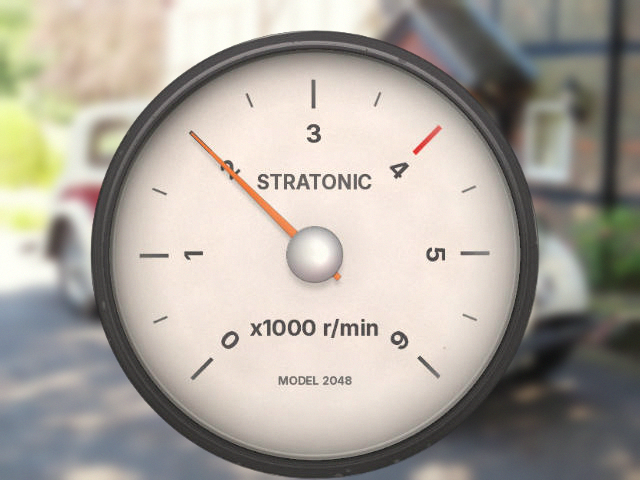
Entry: **2000** rpm
